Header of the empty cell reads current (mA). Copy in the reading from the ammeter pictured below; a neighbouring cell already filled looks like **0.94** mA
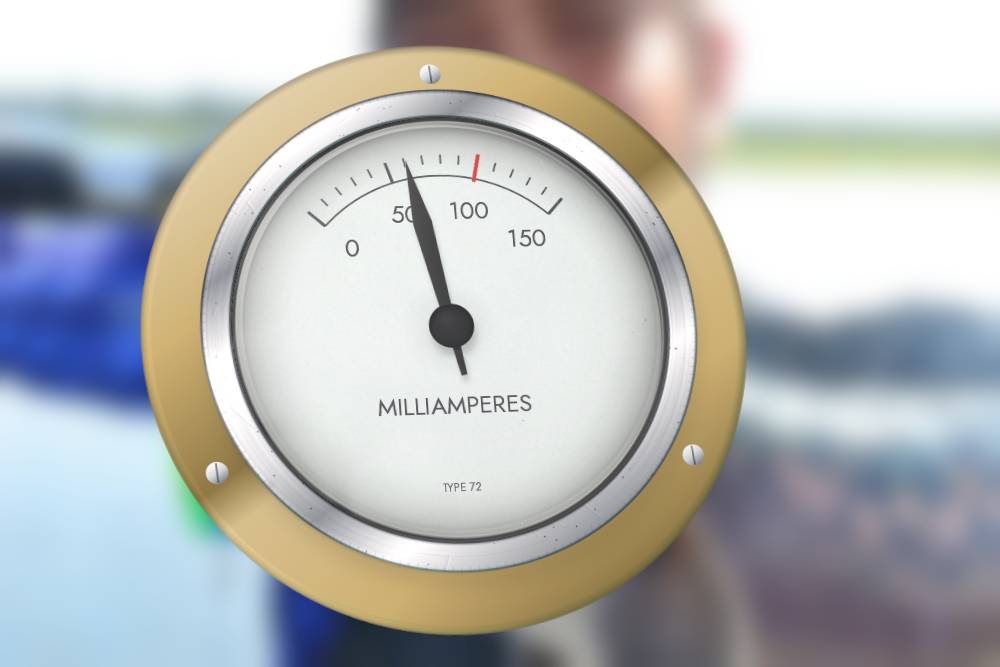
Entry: **60** mA
